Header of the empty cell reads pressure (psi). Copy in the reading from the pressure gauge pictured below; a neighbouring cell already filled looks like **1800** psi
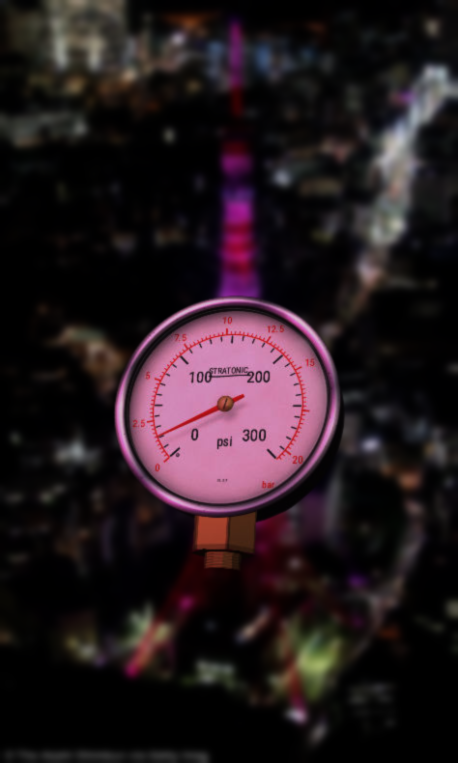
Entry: **20** psi
